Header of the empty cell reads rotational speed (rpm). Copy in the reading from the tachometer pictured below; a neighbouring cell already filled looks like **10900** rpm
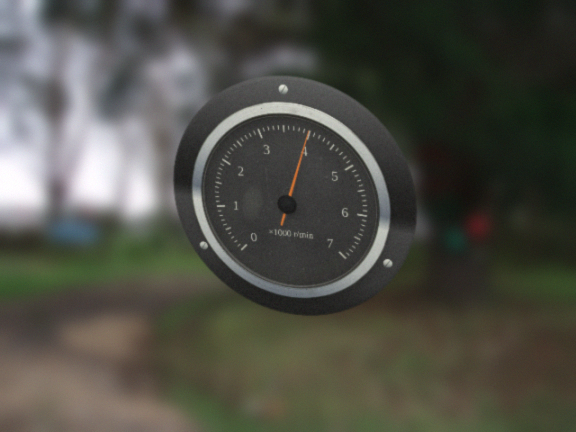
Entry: **4000** rpm
